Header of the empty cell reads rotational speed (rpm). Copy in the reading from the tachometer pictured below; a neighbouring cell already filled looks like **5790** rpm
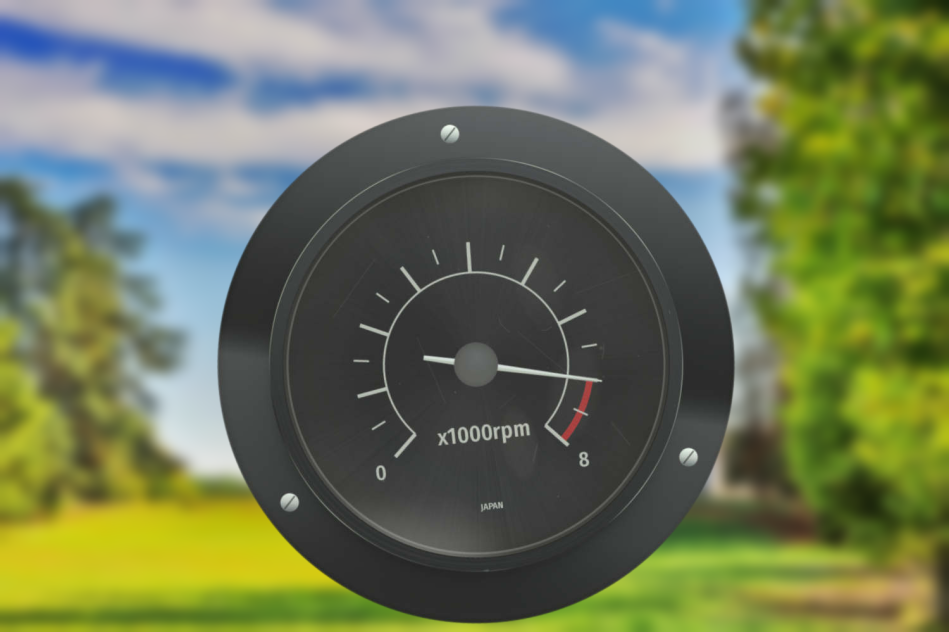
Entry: **7000** rpm
